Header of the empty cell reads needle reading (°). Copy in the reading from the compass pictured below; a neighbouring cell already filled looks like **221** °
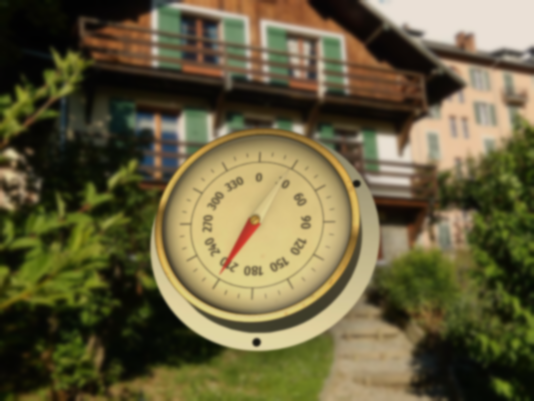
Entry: **210** °
